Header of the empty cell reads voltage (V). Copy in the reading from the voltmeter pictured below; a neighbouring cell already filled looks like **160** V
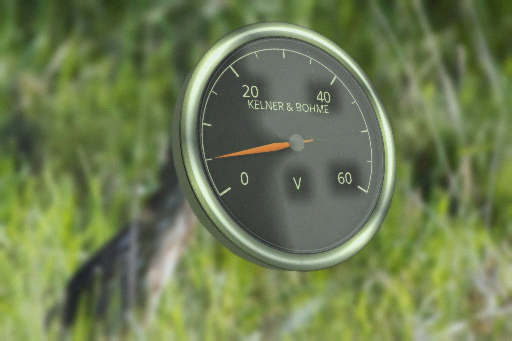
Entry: **5** V
